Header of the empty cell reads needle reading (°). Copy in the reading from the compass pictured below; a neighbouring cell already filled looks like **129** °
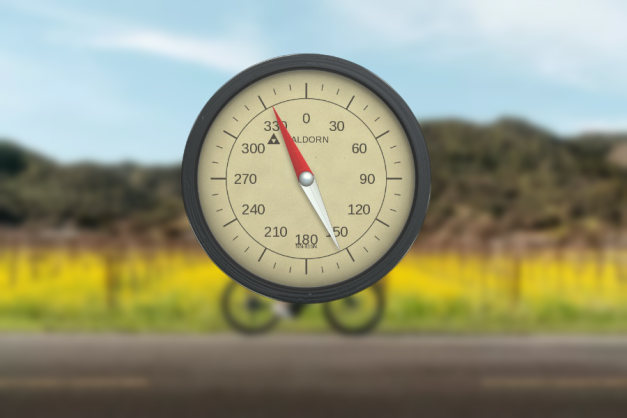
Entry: **335** °
